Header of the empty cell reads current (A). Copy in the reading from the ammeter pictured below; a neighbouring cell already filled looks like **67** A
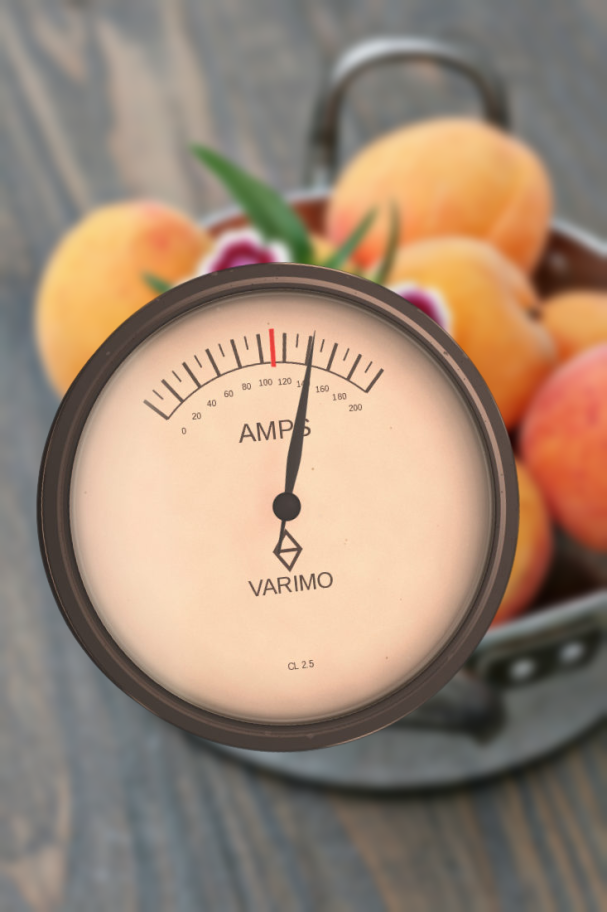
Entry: **140** A
